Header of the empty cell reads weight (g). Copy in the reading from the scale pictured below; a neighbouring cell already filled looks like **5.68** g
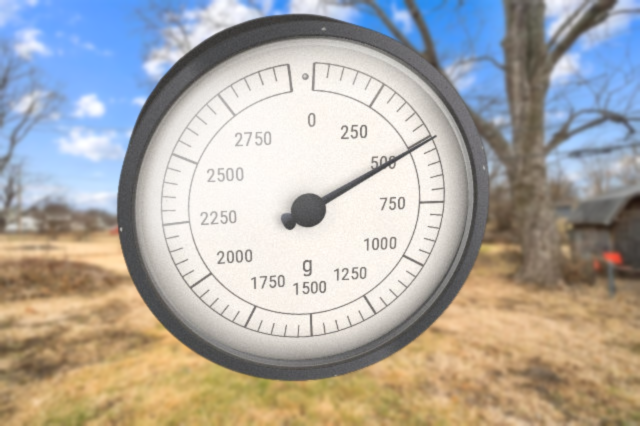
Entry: **500** g
